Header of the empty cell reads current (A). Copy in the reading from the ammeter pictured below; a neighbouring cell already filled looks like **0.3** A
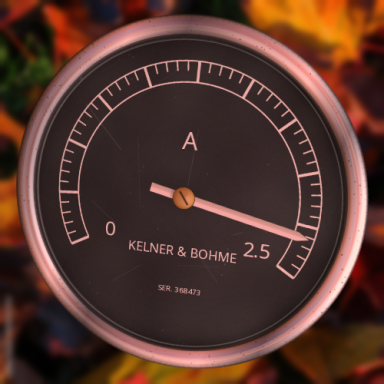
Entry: **2.3** A
